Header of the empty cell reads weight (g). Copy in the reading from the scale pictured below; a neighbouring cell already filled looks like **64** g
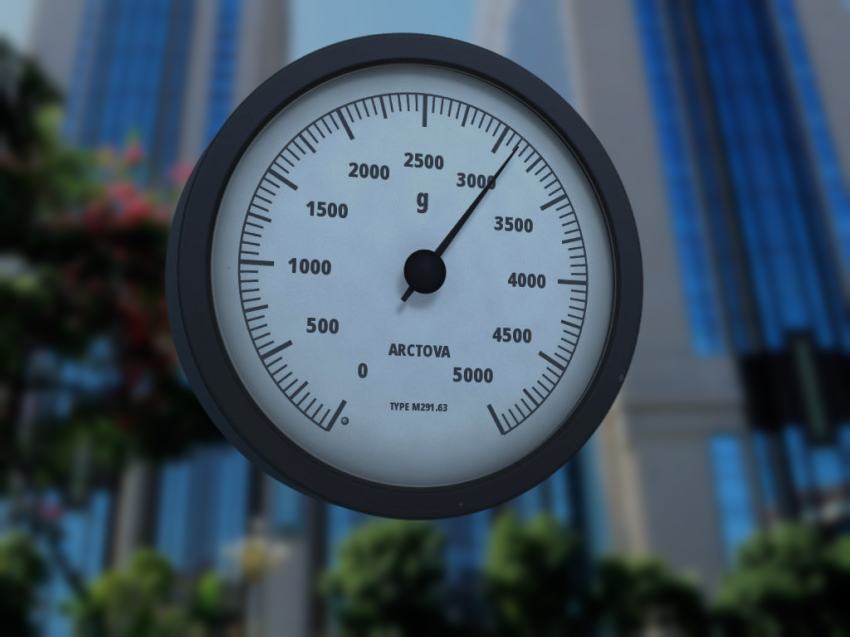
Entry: **3100** g
